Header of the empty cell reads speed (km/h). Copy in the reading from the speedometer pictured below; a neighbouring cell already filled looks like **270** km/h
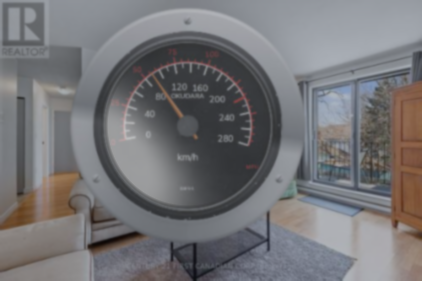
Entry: **90** km/h
